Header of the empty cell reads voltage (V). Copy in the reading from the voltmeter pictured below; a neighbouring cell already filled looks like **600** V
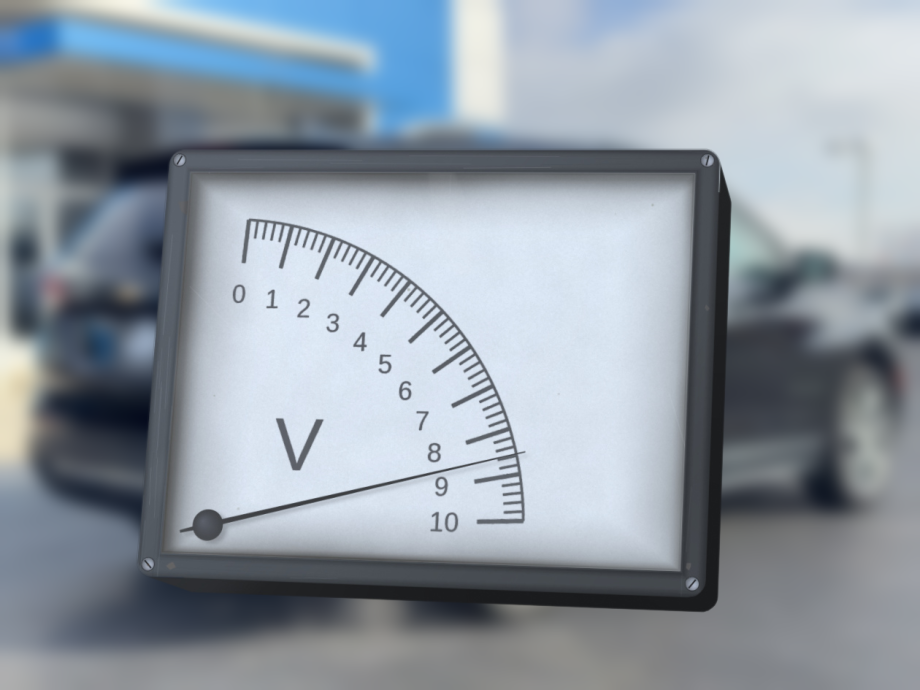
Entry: **8.6** V
